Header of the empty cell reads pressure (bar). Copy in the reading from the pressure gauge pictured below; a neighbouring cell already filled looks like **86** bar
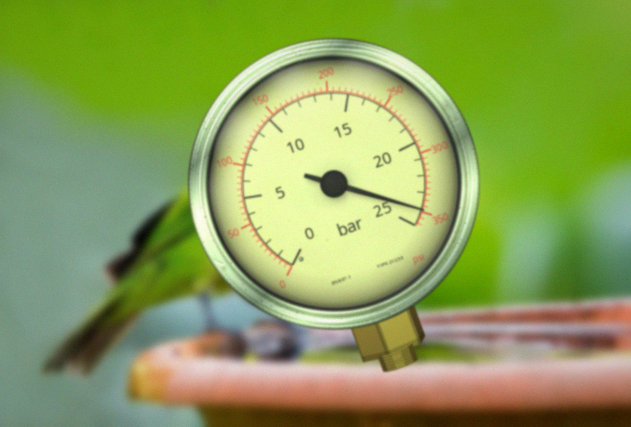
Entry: **24** bar
